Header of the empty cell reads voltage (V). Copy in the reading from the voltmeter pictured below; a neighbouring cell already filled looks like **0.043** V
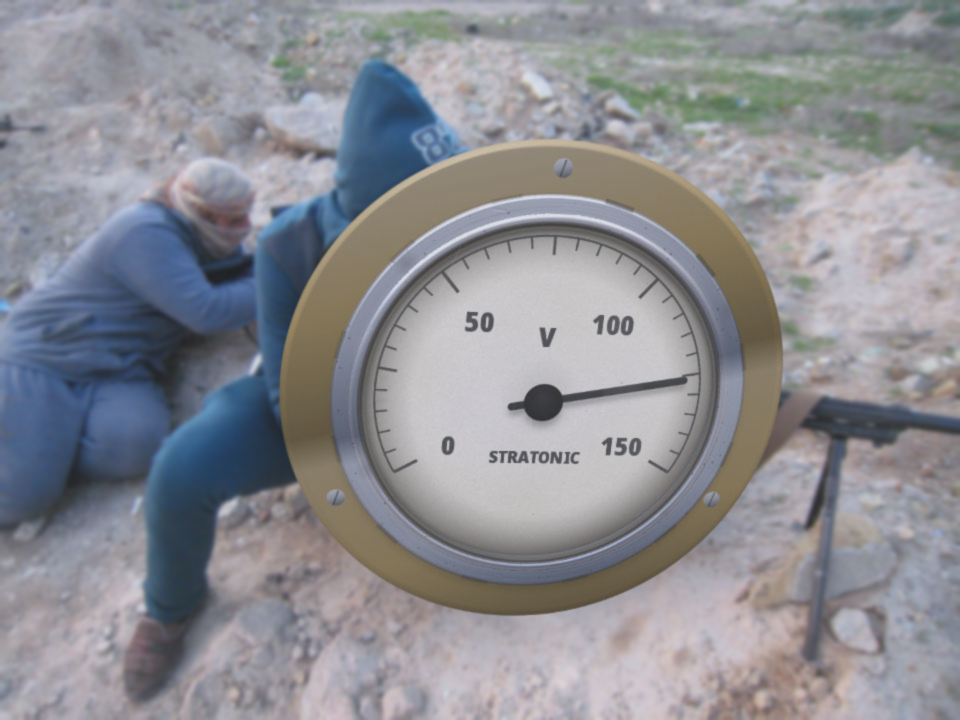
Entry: **125** V
